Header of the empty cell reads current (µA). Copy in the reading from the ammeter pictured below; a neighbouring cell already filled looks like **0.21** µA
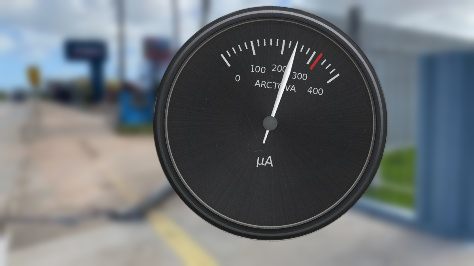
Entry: **240** µA
